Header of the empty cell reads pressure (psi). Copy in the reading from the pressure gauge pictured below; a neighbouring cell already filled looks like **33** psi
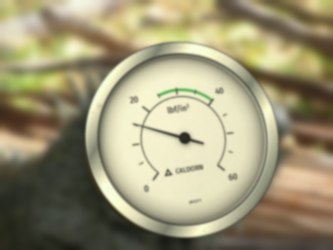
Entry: **15** psi
